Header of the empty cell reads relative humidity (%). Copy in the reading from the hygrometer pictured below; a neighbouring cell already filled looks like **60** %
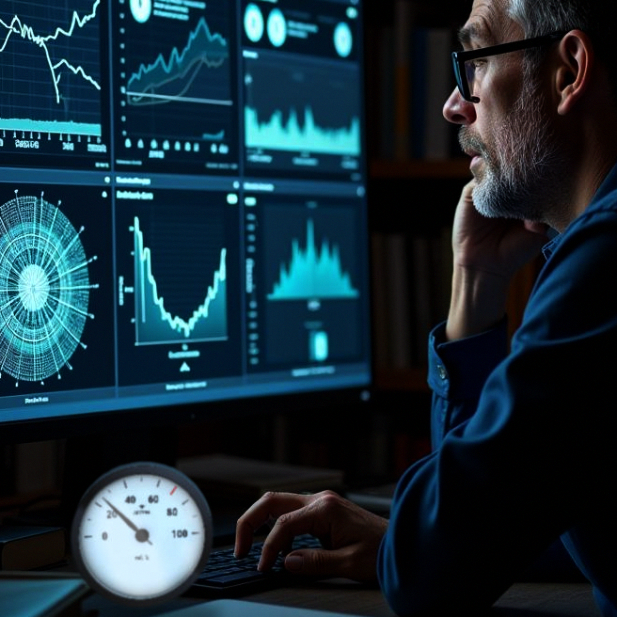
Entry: **25** %
